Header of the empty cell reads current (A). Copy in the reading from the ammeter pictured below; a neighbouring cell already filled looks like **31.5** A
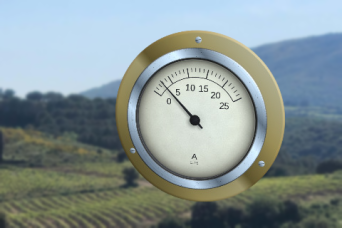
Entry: **3** A
